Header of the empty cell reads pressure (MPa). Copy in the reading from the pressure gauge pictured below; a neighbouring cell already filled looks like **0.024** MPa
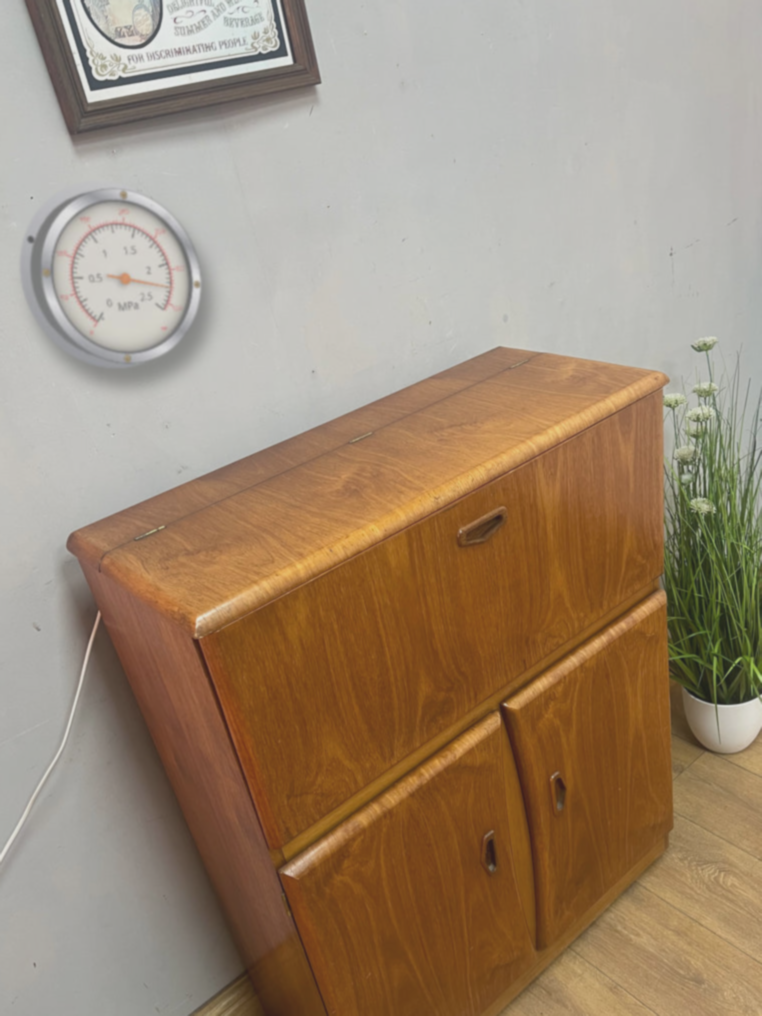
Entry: **2.25** MPa
